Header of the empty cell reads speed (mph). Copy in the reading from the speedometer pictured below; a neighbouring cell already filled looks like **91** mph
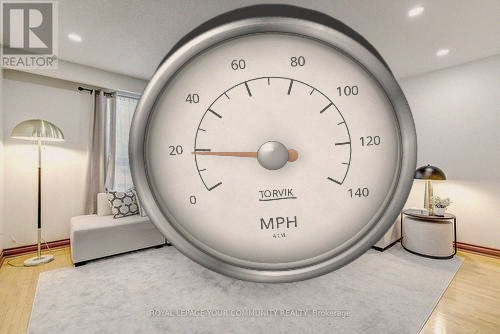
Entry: **20** mph
